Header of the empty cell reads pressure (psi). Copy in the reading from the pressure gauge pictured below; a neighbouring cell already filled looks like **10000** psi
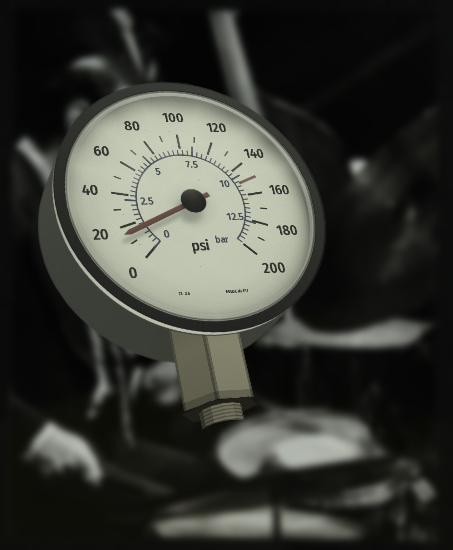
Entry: **15** psi
